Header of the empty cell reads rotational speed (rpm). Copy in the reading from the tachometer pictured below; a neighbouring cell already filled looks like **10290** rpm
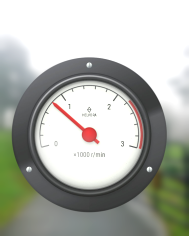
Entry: **800** rpm
